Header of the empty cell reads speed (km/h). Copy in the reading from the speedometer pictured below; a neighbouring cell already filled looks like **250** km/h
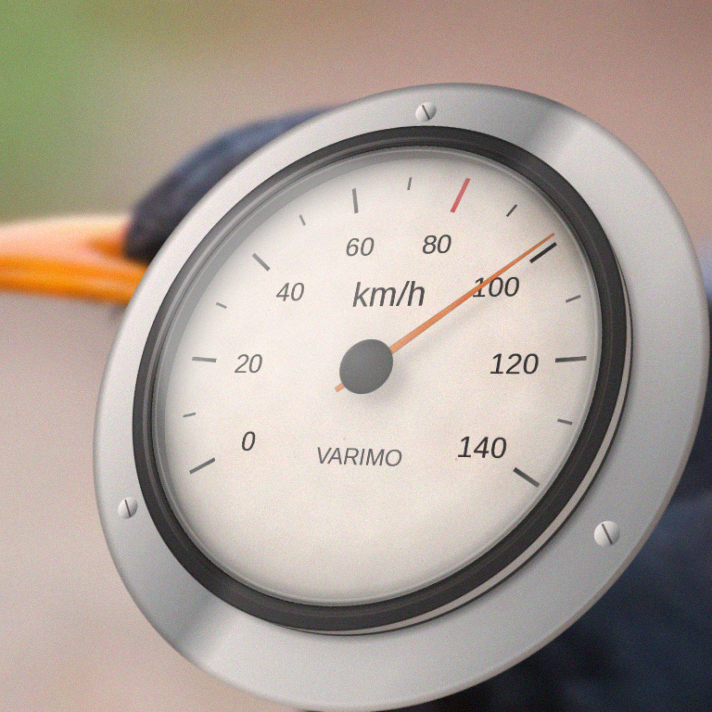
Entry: **100** km/h
